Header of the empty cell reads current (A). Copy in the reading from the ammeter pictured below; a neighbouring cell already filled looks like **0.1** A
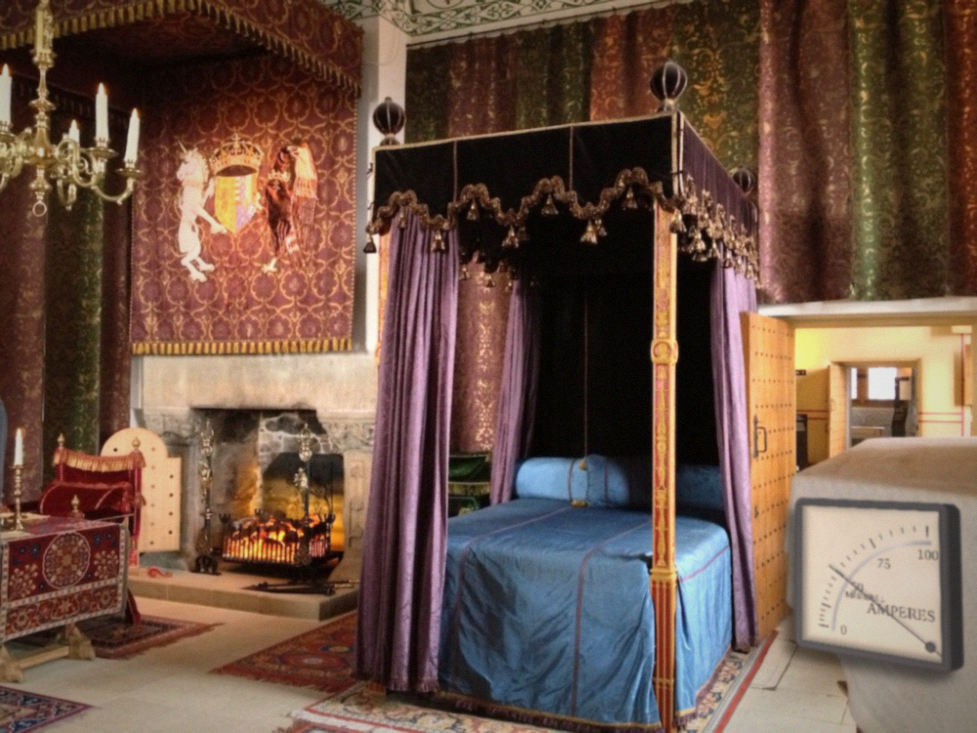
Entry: **50** A
